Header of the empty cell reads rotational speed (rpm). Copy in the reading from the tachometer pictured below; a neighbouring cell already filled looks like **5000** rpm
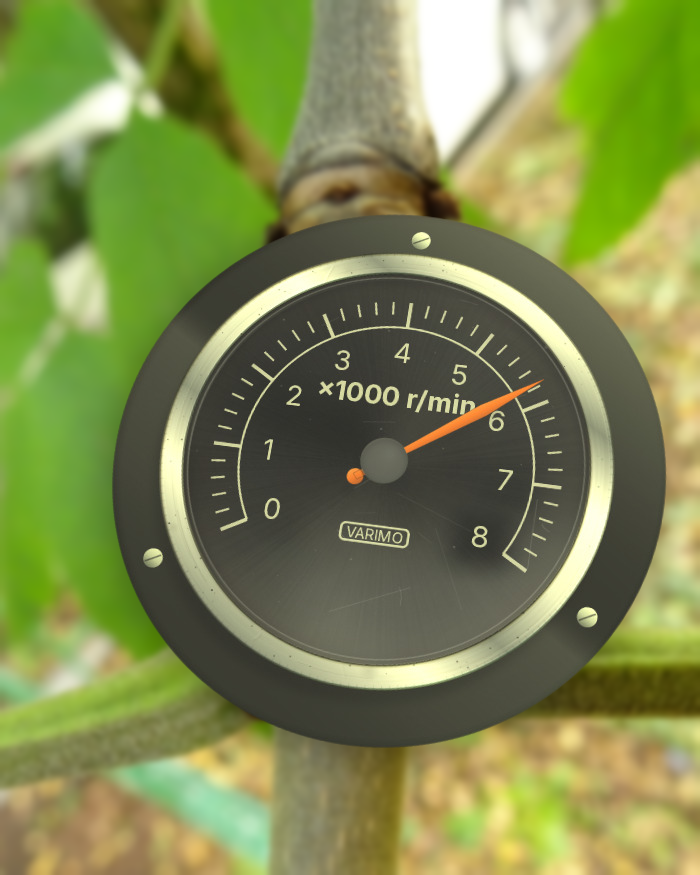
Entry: **5800** rpm
